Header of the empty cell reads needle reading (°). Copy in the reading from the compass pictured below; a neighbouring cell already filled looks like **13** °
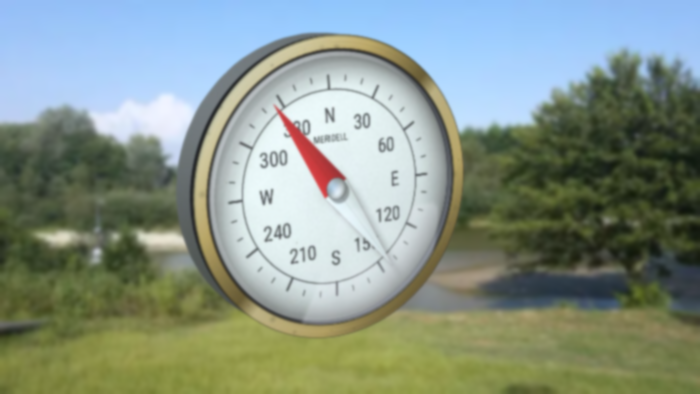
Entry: **325** °
